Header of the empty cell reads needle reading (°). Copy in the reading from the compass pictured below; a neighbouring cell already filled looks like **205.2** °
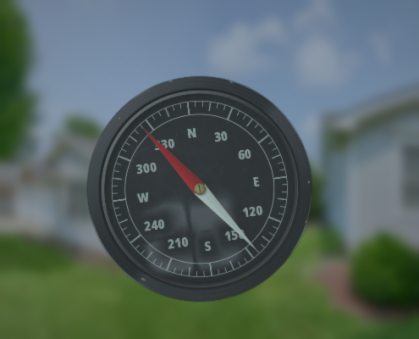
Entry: **325** °
